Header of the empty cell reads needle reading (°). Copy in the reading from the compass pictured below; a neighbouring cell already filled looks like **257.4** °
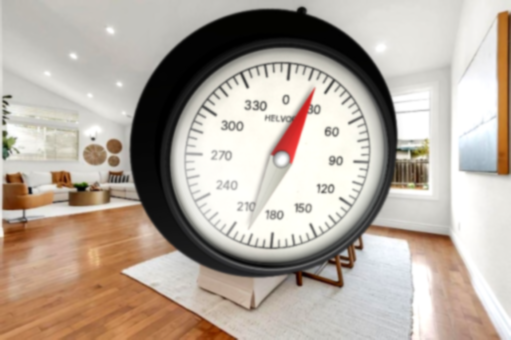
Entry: **20** °
